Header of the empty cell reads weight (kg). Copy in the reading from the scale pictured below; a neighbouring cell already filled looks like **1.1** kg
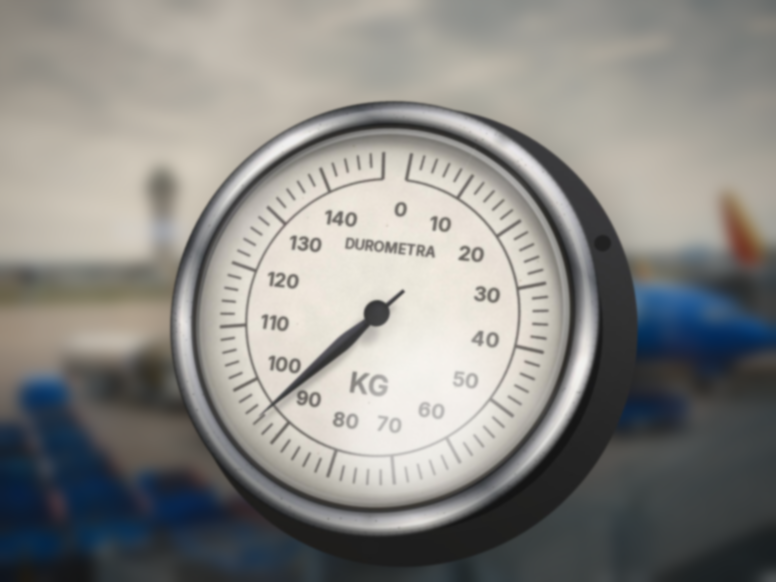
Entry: **94** kg
